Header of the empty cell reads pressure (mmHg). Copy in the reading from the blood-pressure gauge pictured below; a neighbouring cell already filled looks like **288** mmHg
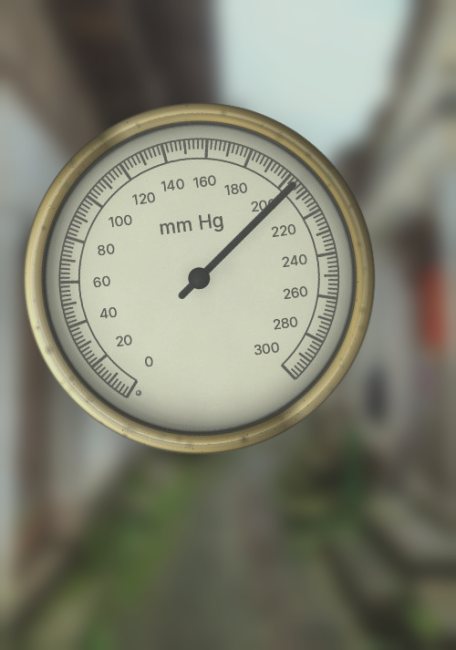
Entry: **204** mmHg
